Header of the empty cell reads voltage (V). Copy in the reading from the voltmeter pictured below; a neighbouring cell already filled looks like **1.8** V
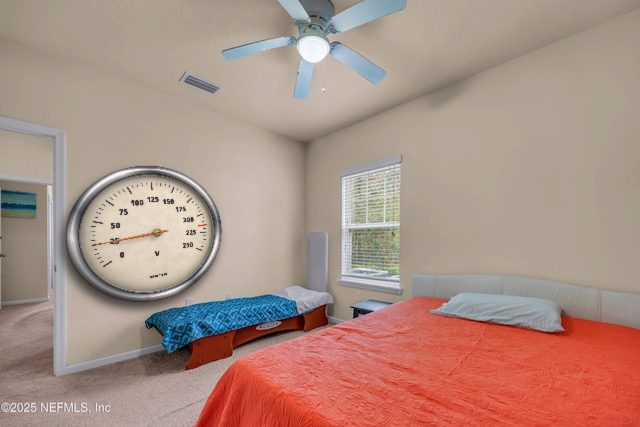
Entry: **25** V
